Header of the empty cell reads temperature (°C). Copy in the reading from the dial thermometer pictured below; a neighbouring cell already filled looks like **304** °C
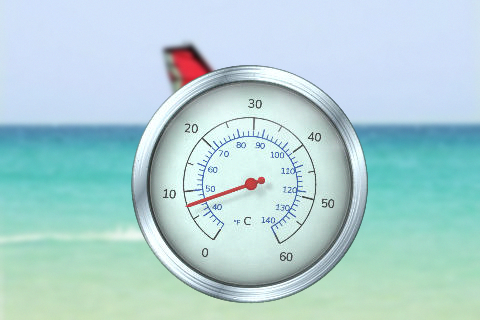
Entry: **7.5** °C
